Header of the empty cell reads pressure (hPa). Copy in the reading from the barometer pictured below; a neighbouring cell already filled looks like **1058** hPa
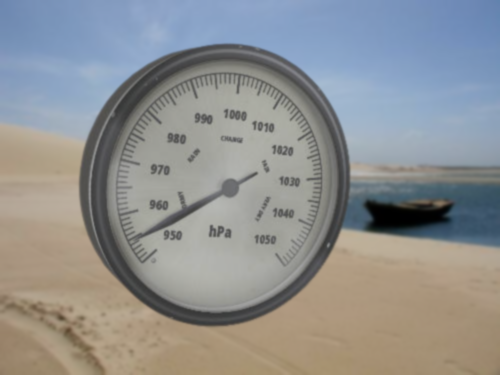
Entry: **955** hPa
